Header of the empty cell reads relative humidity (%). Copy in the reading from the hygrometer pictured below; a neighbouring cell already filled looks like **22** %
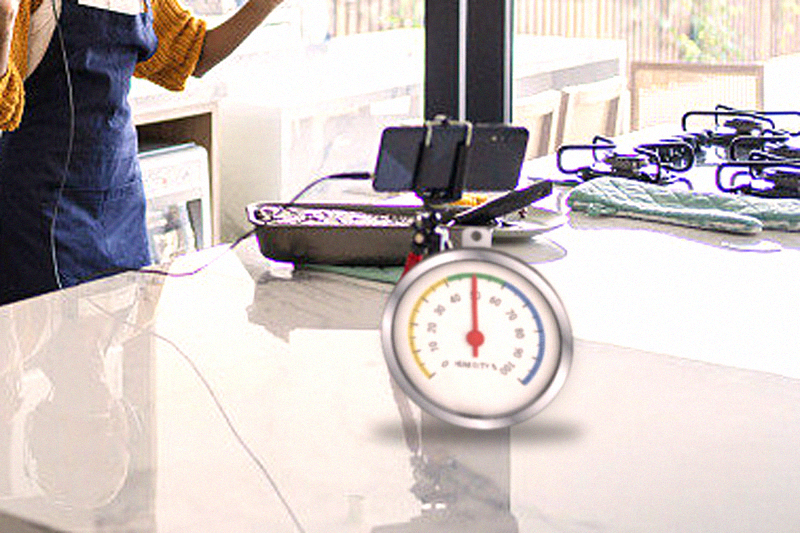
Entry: **50** %
